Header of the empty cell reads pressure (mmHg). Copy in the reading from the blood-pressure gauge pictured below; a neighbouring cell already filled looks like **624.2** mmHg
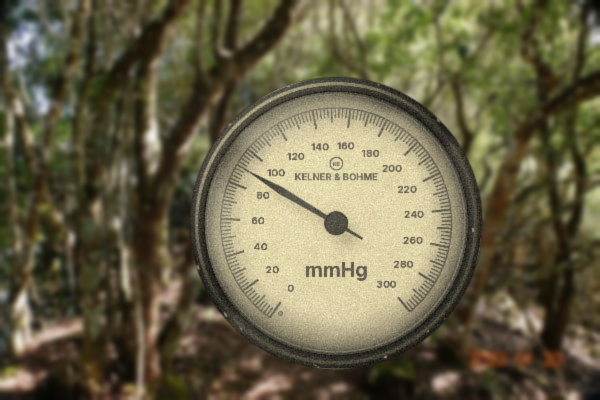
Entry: **90** mmHg
